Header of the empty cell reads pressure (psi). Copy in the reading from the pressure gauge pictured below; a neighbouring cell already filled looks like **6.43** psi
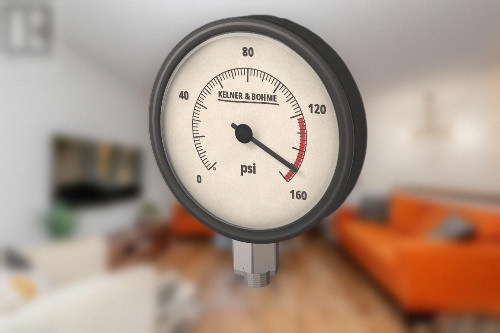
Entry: **150** psi
